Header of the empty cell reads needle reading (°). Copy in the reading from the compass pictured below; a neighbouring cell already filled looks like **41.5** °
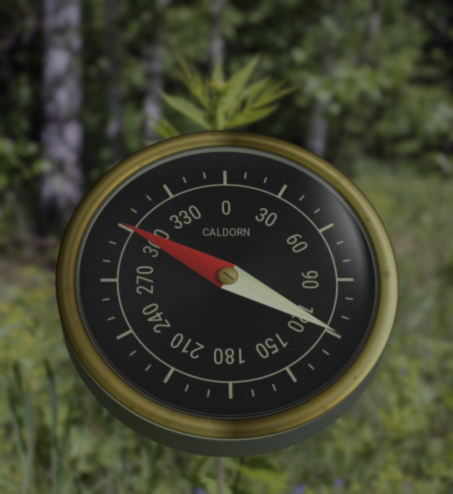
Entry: **300** °
